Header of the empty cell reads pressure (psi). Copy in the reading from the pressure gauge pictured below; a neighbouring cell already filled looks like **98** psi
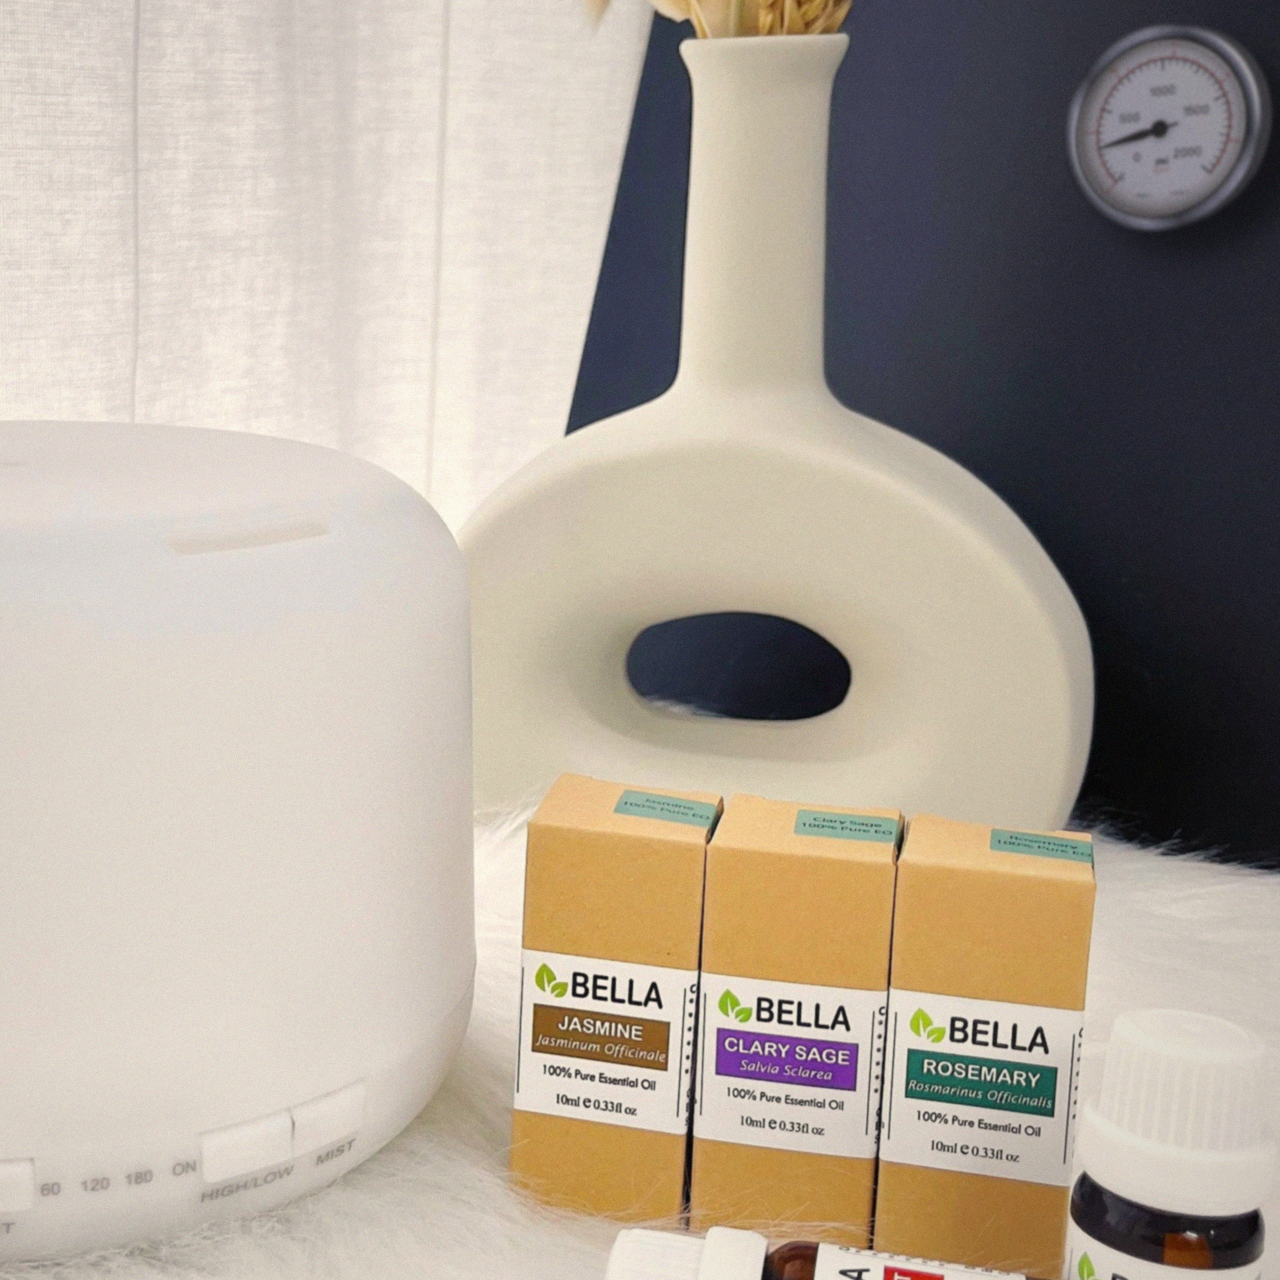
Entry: **250** psi
